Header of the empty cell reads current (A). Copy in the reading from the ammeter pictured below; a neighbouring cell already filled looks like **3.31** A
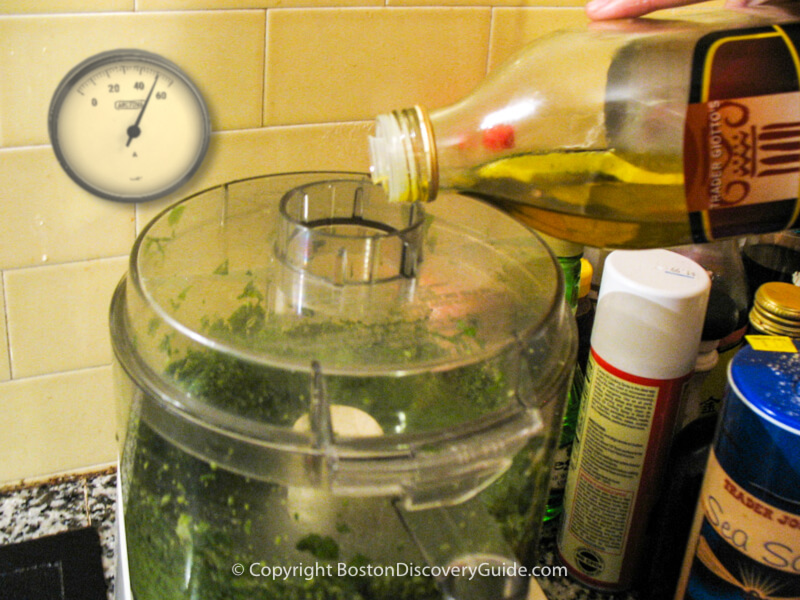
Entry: **50** A
